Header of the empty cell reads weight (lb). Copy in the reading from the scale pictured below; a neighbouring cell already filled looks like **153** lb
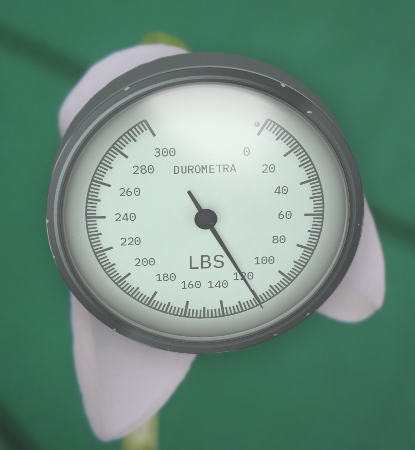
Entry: **120** lb
